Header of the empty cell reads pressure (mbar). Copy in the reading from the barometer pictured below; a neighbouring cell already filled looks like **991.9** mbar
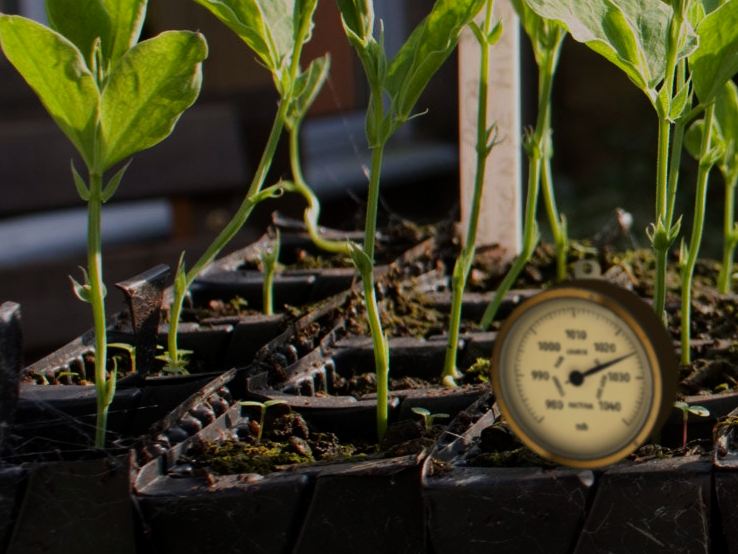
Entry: **1025** mbar
